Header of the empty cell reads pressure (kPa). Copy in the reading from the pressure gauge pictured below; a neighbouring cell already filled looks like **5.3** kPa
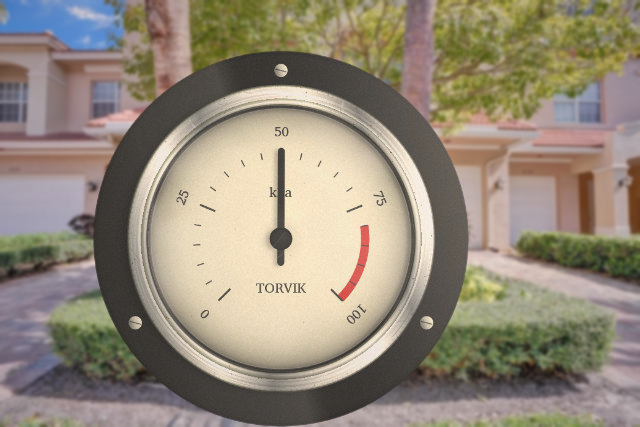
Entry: **50** kPa
